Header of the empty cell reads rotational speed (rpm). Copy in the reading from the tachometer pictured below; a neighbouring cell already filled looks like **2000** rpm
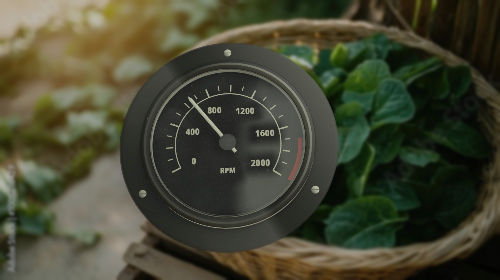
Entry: **650** rpm
